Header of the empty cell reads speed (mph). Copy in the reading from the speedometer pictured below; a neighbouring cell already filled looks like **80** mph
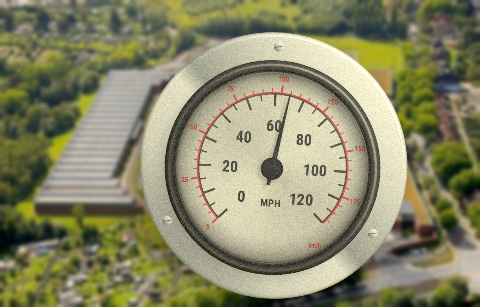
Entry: **65** mph
